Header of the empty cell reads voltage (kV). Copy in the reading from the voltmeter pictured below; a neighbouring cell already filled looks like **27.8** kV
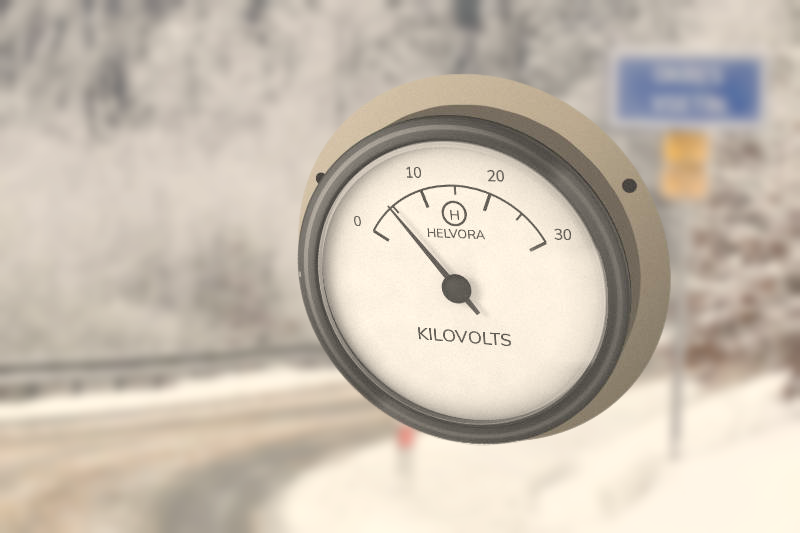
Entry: **5** kV
